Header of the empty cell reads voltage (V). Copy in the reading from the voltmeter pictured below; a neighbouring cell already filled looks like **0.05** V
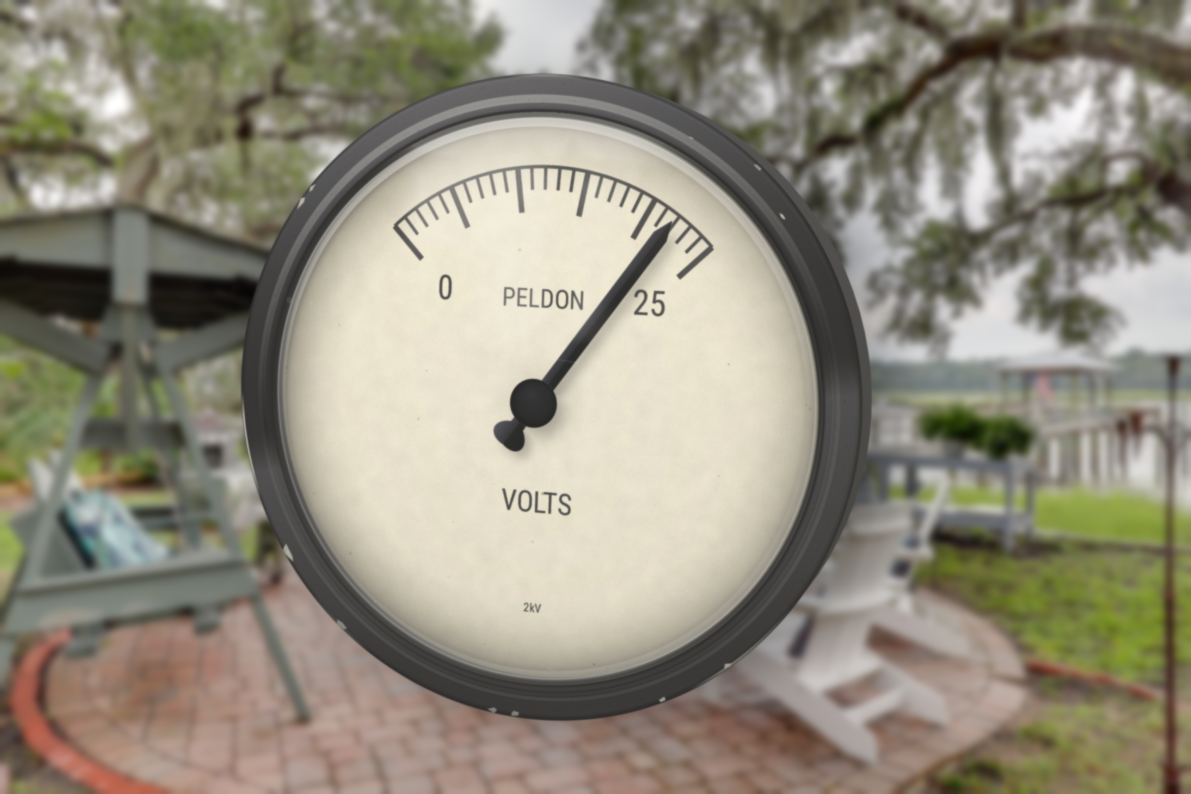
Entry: **22** V
